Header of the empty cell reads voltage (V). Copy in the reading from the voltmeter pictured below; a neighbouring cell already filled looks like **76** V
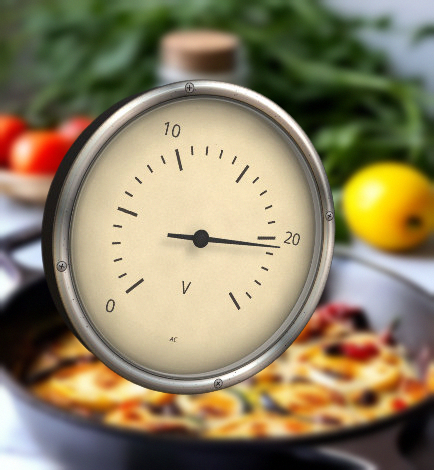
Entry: **20.5** V
